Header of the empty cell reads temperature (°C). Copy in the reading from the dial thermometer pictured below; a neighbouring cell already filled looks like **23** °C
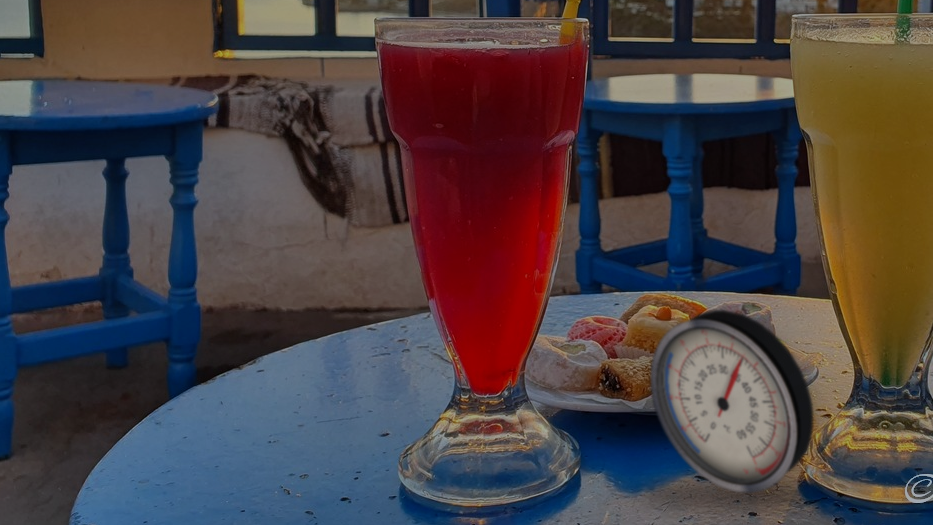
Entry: **35** °C
